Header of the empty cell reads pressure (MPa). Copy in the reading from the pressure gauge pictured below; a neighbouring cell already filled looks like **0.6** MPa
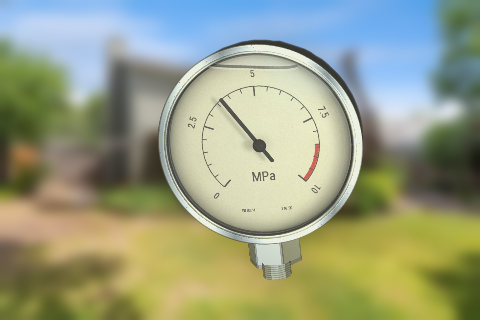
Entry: **3.75** MPa
